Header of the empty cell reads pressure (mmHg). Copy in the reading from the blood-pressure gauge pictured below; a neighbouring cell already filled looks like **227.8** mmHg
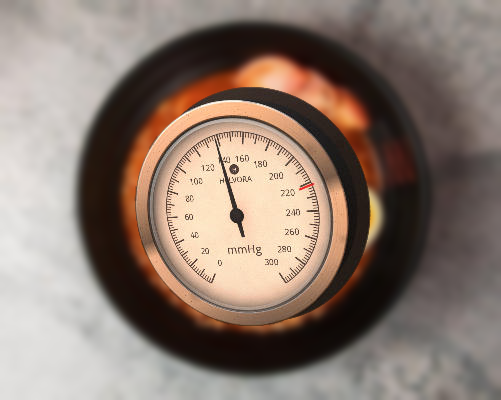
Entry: **140** mmHg
